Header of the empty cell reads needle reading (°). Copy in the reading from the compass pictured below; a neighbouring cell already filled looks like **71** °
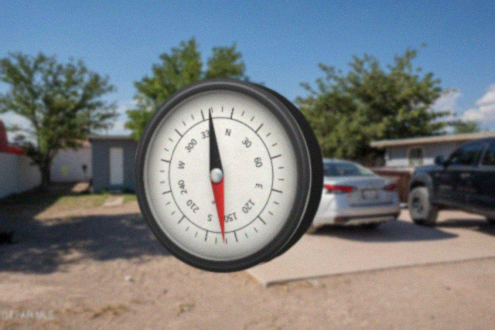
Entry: **160** °
